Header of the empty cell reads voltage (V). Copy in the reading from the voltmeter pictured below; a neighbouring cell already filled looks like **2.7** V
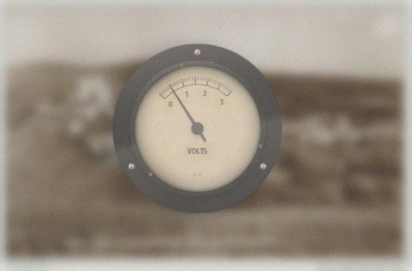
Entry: **0.5** V
